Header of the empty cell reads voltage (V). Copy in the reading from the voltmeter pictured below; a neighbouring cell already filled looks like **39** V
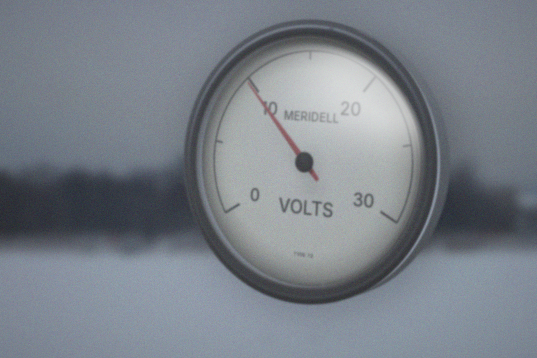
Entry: **10** V
